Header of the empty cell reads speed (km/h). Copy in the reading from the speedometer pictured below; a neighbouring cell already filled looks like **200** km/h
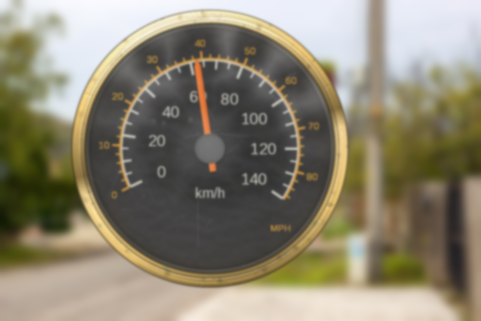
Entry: **62.5** km/h
